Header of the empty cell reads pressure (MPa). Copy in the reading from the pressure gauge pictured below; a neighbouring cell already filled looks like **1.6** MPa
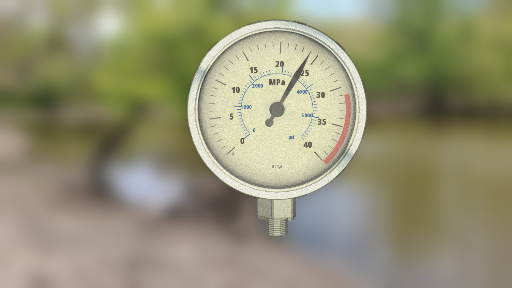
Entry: **24** MPa
